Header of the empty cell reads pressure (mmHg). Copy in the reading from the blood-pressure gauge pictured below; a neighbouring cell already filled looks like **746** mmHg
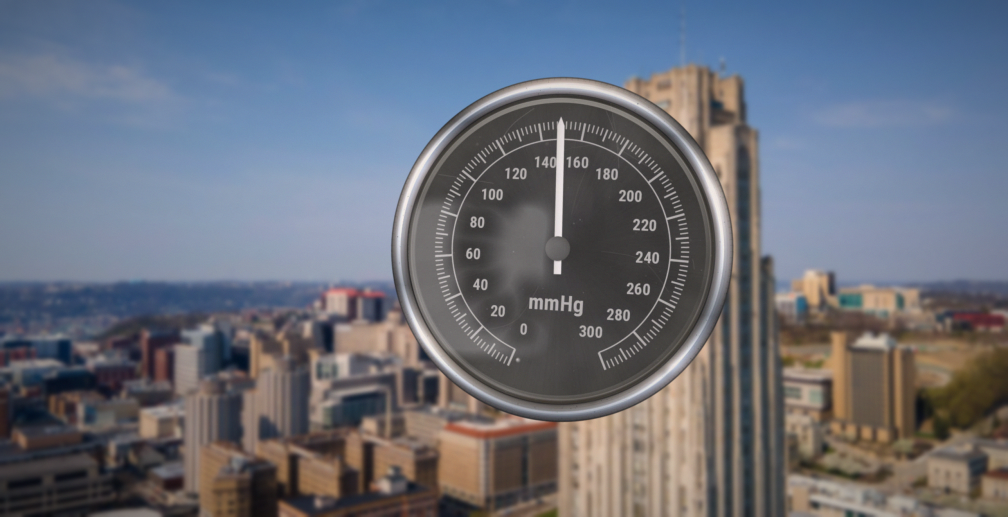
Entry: **150** mmHg
